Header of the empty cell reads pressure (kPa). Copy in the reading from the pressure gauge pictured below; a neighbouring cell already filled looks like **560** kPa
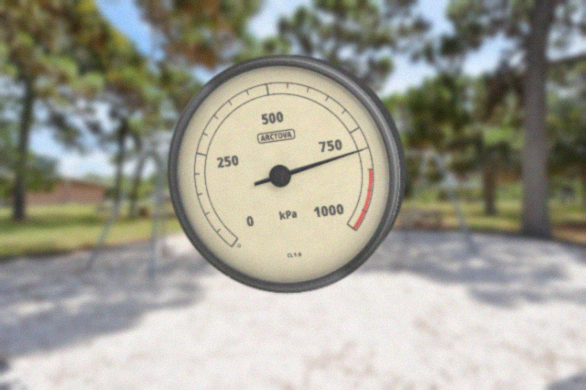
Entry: **800** kPa
